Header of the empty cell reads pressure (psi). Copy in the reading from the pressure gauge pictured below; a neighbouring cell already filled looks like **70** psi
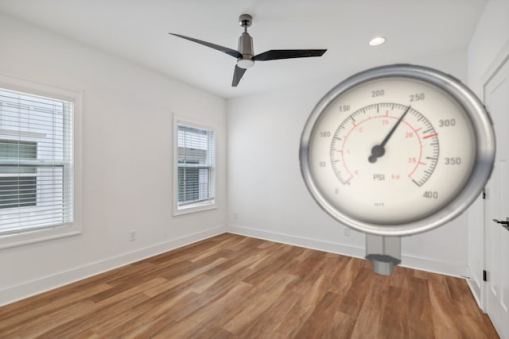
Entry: **250** psi
